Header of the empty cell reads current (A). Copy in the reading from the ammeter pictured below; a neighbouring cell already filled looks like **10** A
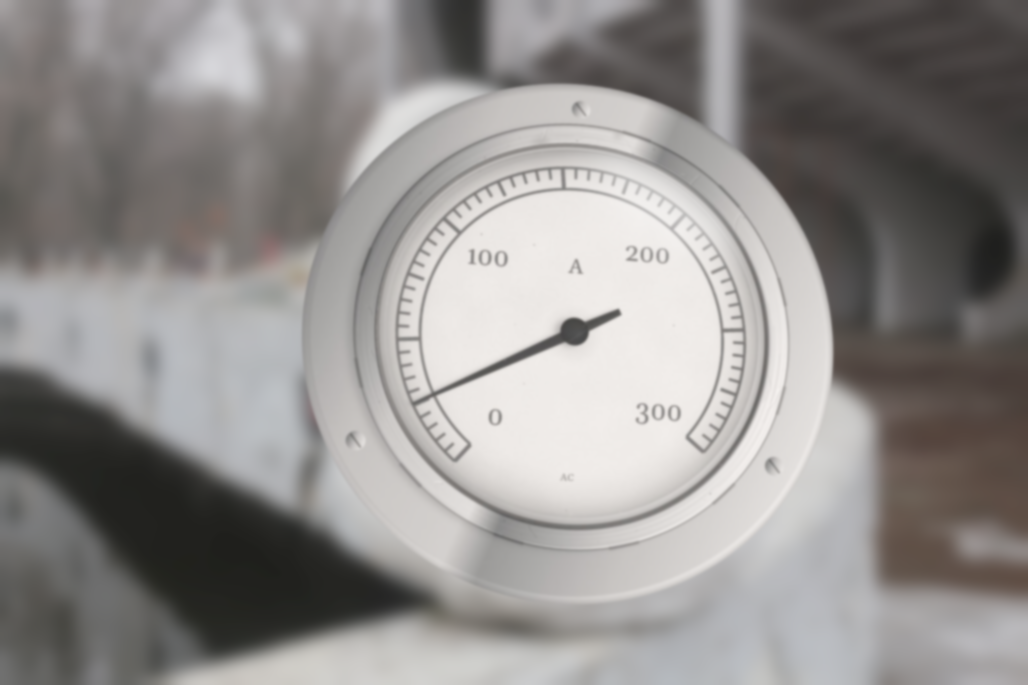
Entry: **25** A
